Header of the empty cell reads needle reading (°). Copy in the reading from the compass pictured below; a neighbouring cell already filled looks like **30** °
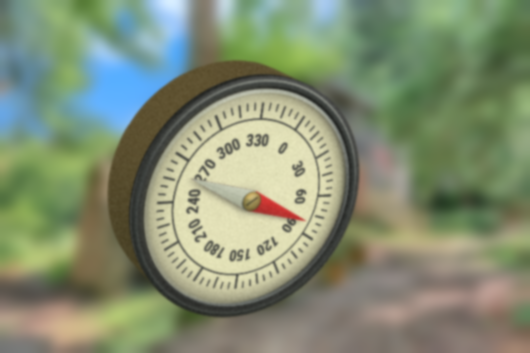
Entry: **80** °
